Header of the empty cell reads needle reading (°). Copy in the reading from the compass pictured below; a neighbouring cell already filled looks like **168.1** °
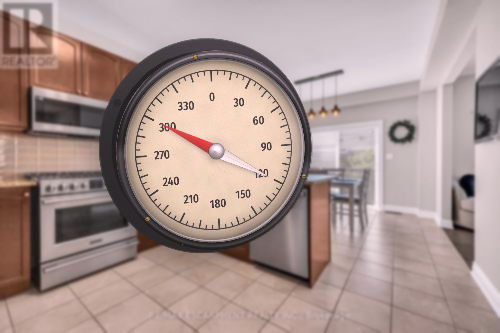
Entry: **300** °
